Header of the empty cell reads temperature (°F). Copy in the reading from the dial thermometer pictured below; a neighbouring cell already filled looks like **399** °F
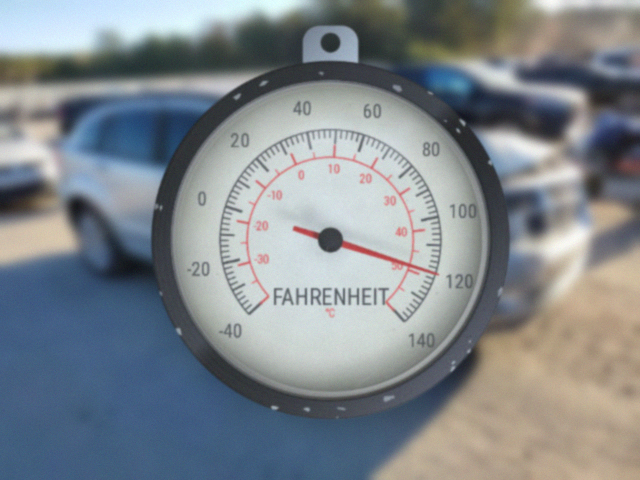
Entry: **120** °F
